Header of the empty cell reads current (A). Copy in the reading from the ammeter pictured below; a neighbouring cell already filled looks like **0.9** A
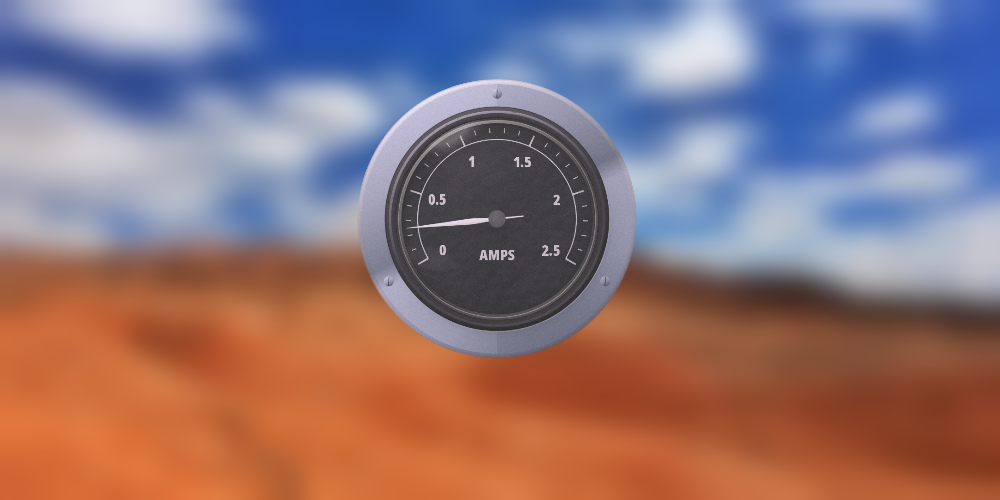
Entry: **0.25** A
